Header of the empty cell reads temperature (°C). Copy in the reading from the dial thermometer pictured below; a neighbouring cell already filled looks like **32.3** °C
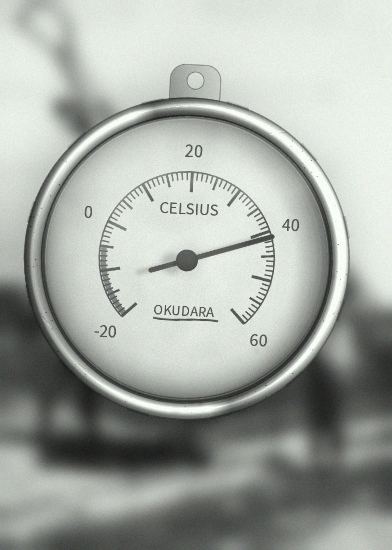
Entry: **41** °C
